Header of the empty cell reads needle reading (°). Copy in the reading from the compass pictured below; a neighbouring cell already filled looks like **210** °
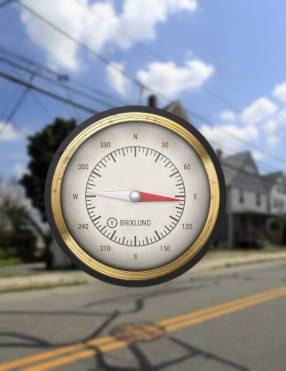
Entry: **95** °
